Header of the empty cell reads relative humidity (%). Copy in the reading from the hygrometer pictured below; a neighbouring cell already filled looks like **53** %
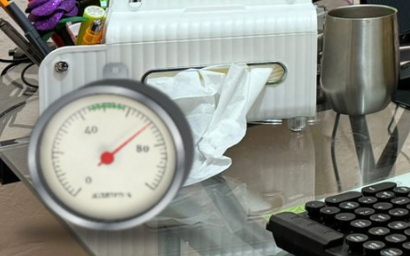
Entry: **70** %
